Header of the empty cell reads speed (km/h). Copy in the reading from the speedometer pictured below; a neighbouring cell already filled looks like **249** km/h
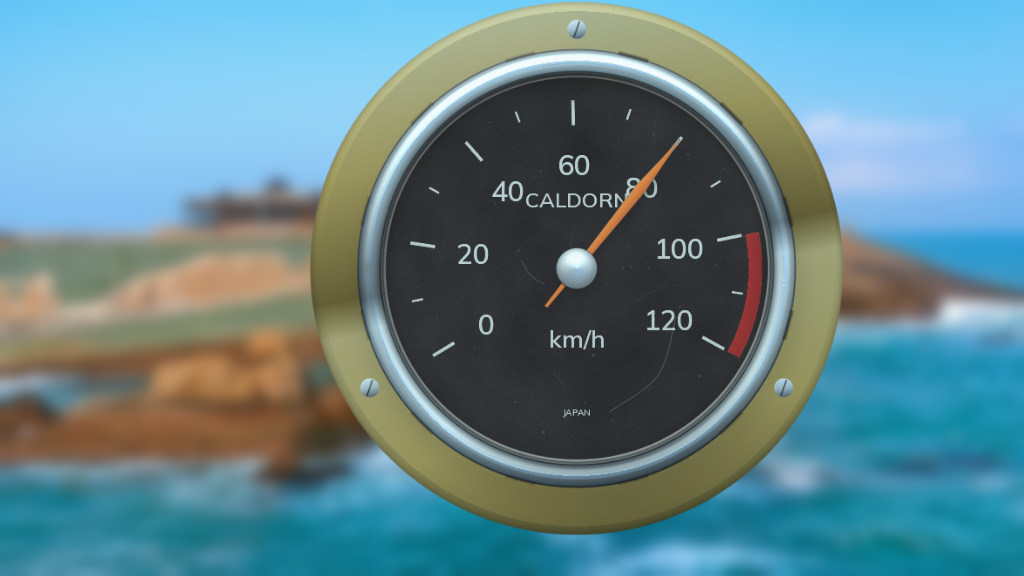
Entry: **80** km/h
